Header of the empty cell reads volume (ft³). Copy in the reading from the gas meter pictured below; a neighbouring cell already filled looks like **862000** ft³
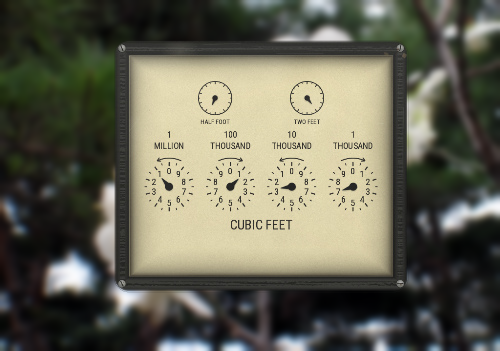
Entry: **112700** ft³
